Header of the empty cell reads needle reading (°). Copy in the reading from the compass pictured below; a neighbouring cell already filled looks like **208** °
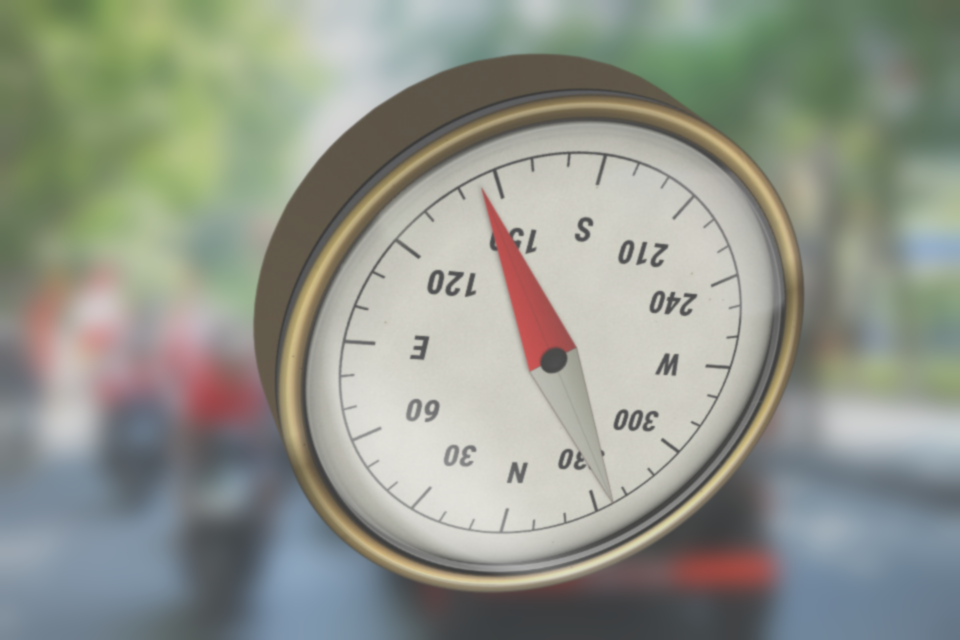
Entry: **145** °
